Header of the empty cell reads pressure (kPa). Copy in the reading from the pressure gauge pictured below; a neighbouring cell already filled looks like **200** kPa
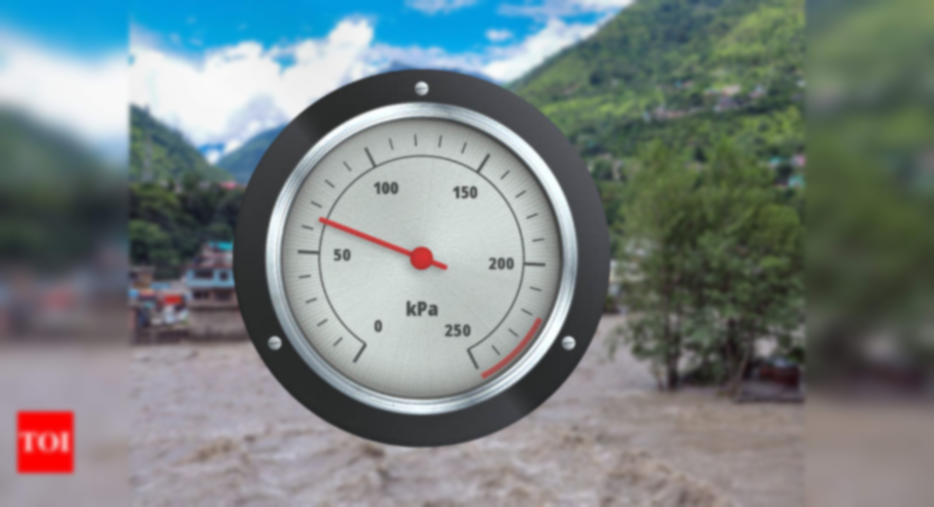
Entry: **65** kPa
